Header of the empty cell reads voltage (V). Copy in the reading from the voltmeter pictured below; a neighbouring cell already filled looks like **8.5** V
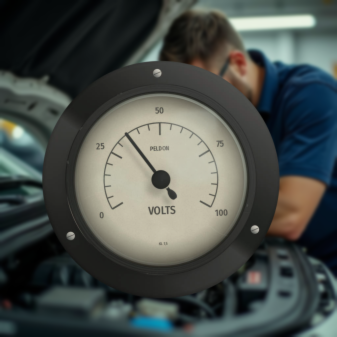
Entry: **35** V
